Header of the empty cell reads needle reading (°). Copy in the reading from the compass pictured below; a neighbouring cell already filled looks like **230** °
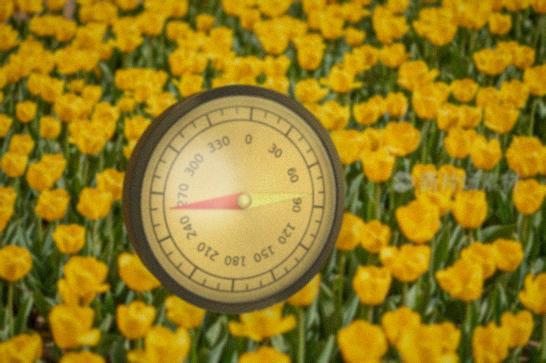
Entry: **260** °
